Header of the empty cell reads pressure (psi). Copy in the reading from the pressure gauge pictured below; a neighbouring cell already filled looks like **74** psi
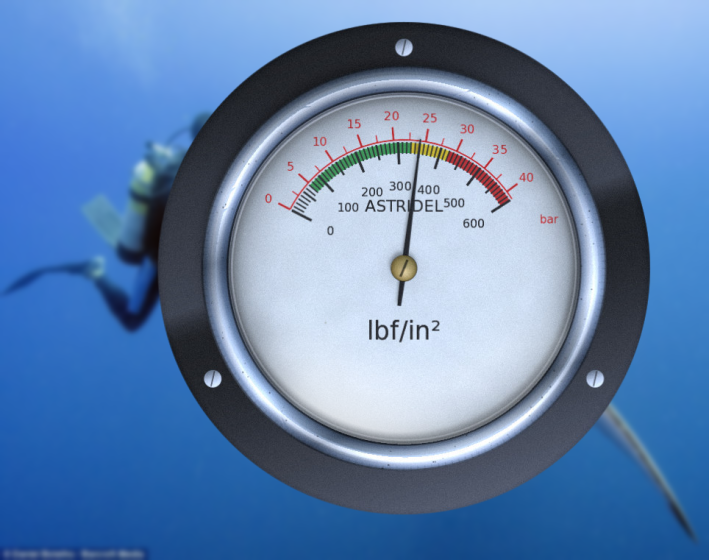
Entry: **350** psi
